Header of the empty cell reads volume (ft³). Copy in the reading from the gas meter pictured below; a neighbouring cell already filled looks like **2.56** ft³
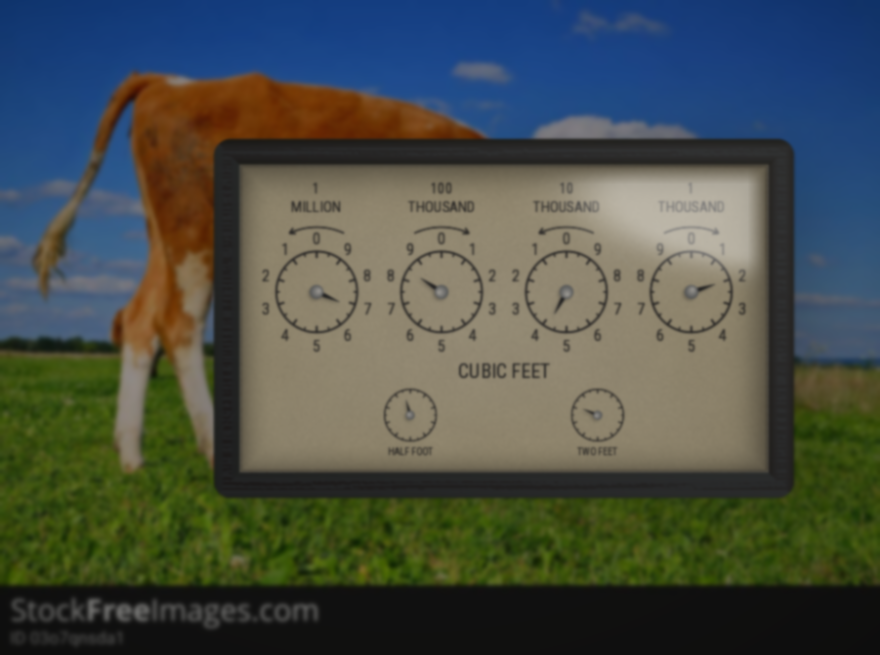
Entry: **684200** ft³
